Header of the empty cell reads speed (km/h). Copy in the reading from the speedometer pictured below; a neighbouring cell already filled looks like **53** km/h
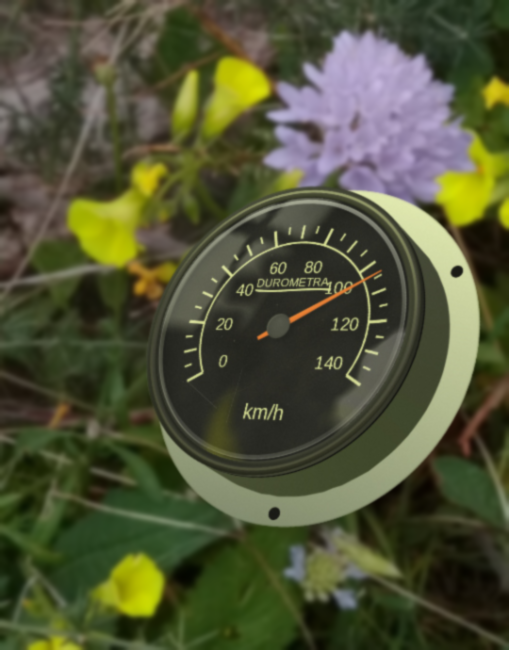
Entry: **105** km/h
